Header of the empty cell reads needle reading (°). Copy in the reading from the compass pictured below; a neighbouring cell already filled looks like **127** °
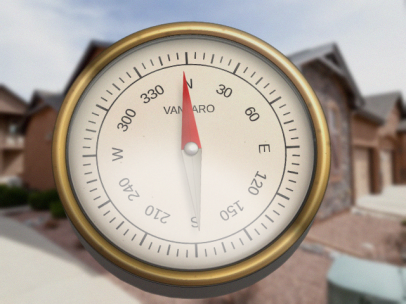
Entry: **357.5** °
